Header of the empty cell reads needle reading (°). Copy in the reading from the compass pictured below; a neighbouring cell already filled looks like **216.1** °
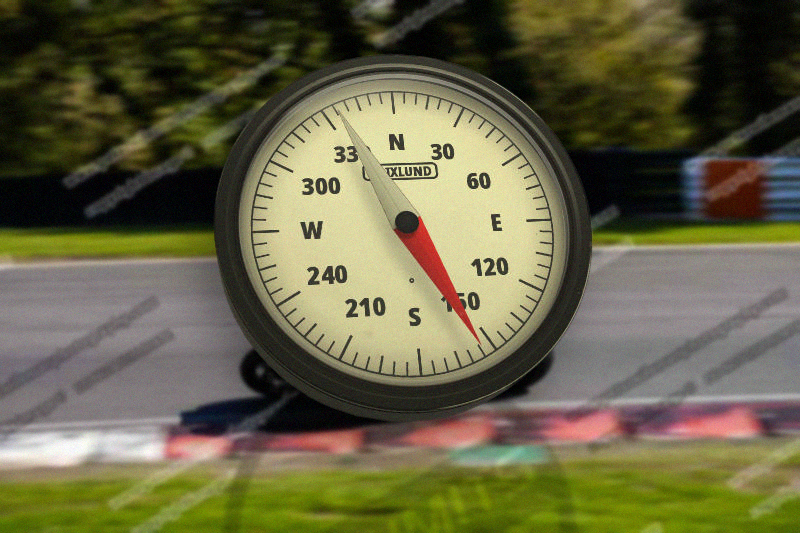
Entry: **155** °
